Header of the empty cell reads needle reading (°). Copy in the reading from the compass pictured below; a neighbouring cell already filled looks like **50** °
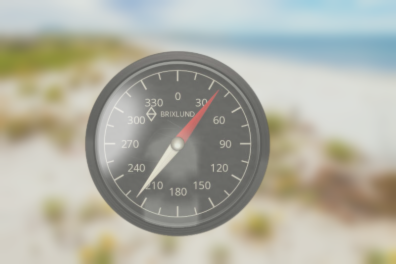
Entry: **37.5** °
